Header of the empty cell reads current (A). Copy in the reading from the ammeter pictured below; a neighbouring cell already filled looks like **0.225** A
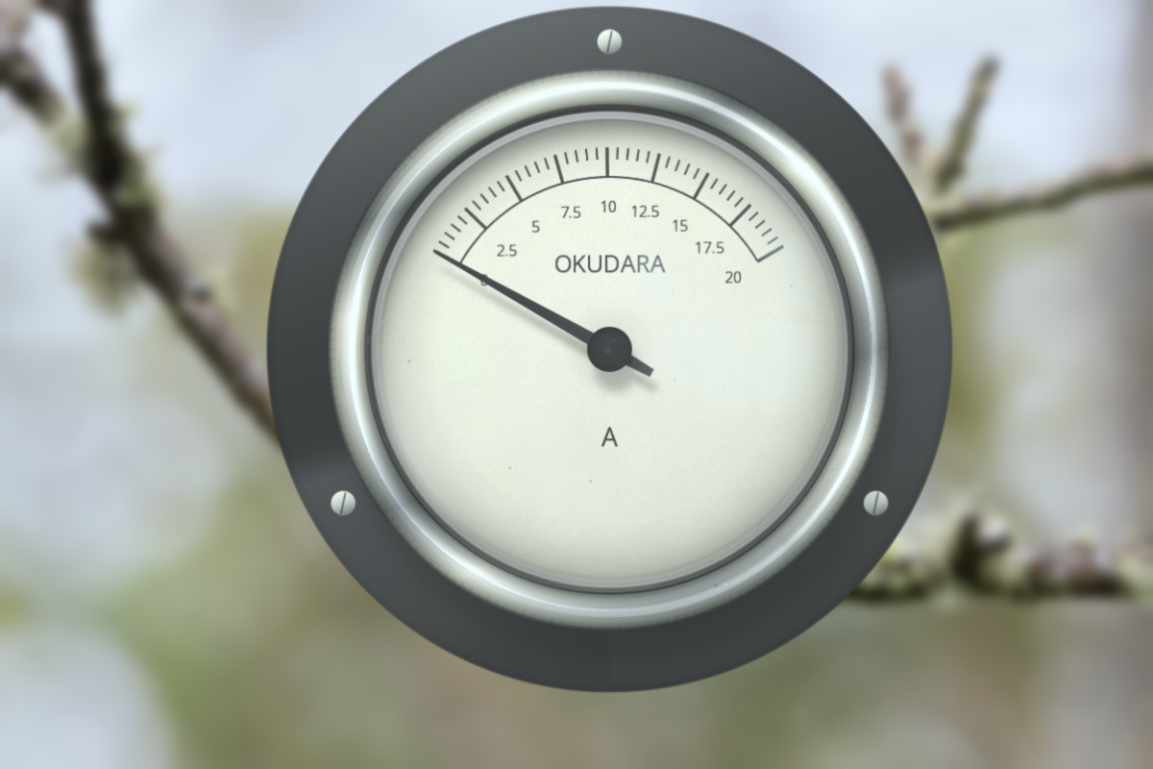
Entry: **0** A
